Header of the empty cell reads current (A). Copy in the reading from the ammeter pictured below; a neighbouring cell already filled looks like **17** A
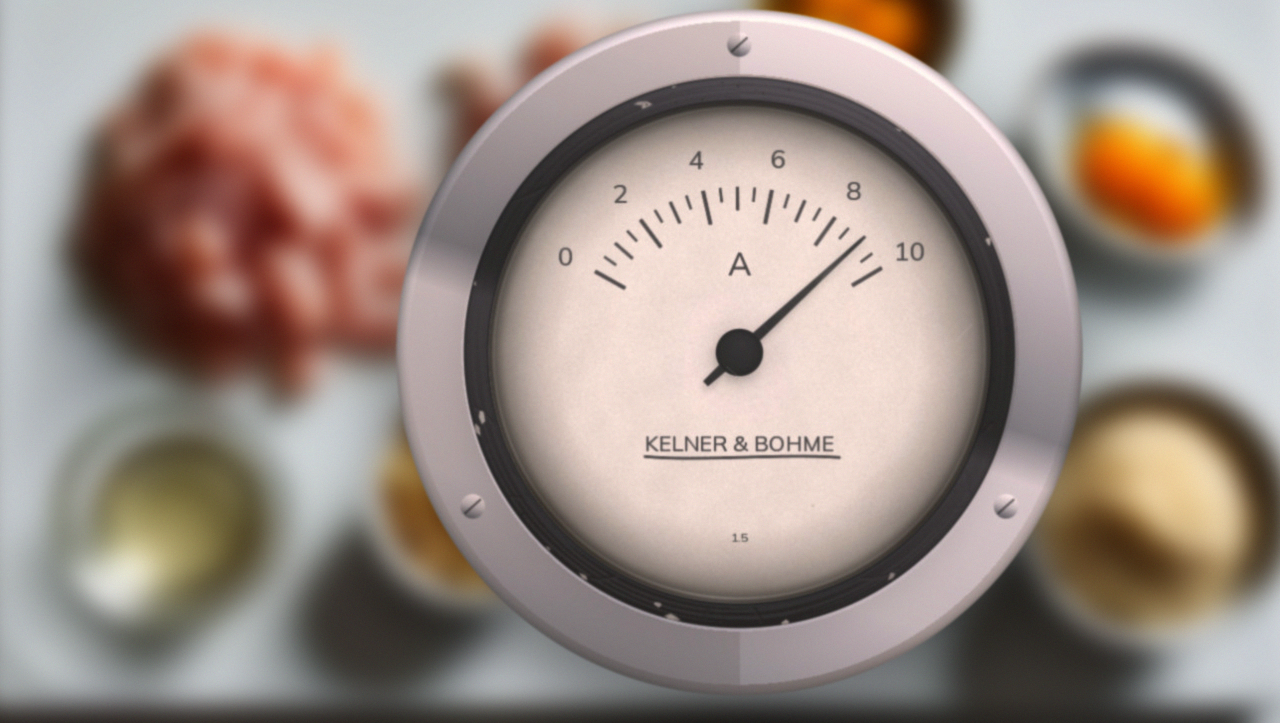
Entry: **9** A
